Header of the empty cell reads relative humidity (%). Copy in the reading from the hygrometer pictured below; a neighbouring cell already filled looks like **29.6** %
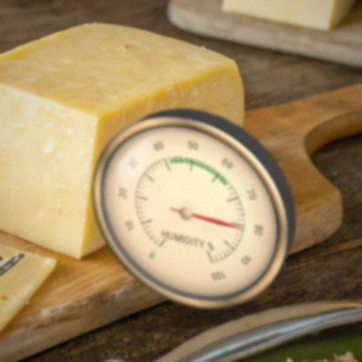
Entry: **80** %
